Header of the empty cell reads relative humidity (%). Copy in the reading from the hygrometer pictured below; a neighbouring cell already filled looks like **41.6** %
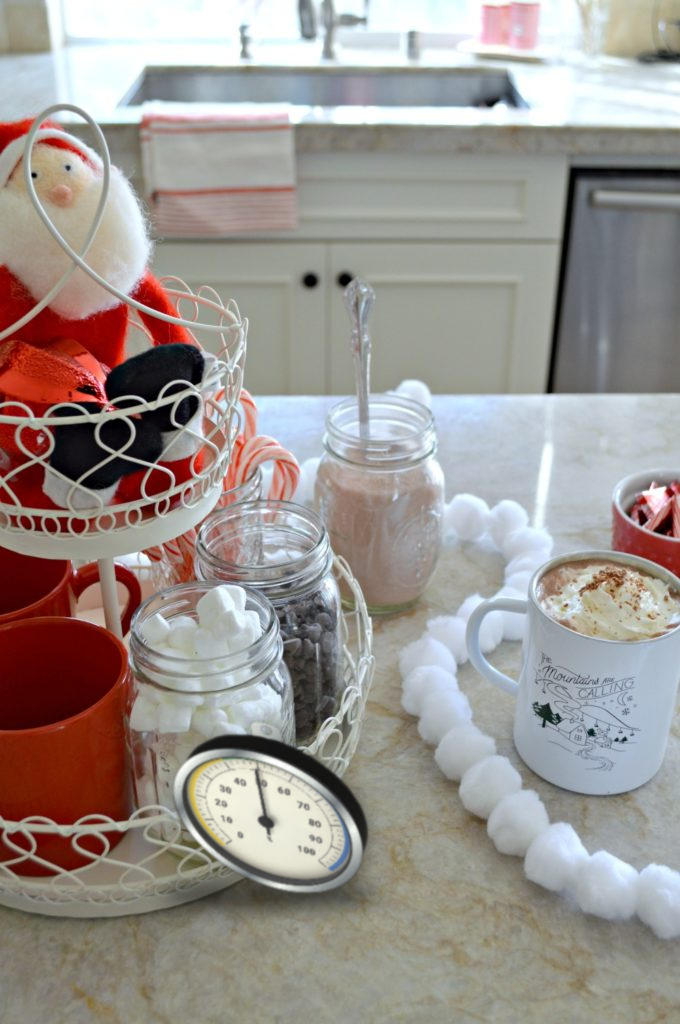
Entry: **50** %
